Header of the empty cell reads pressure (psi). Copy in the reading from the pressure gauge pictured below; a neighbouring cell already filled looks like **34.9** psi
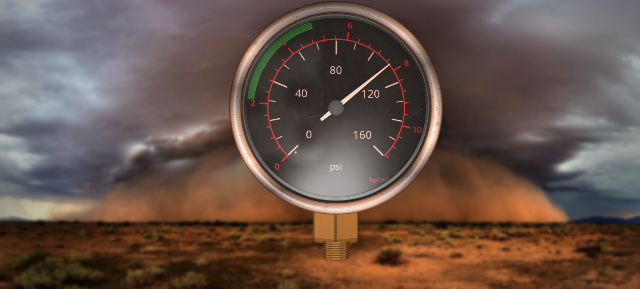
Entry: **110** psi
